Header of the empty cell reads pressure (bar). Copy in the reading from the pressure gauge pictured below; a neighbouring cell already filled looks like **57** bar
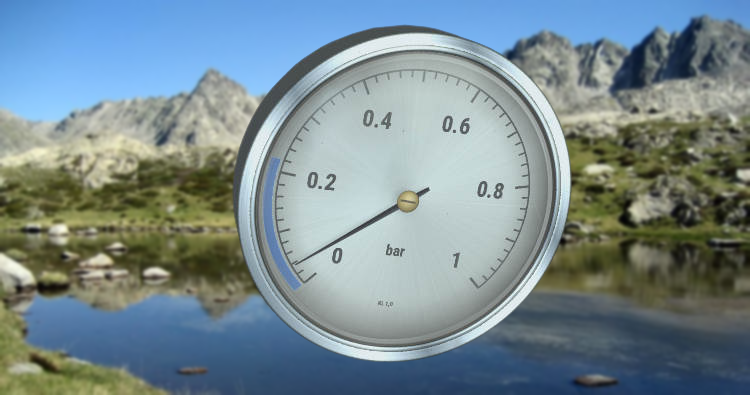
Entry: **0.04** bar
